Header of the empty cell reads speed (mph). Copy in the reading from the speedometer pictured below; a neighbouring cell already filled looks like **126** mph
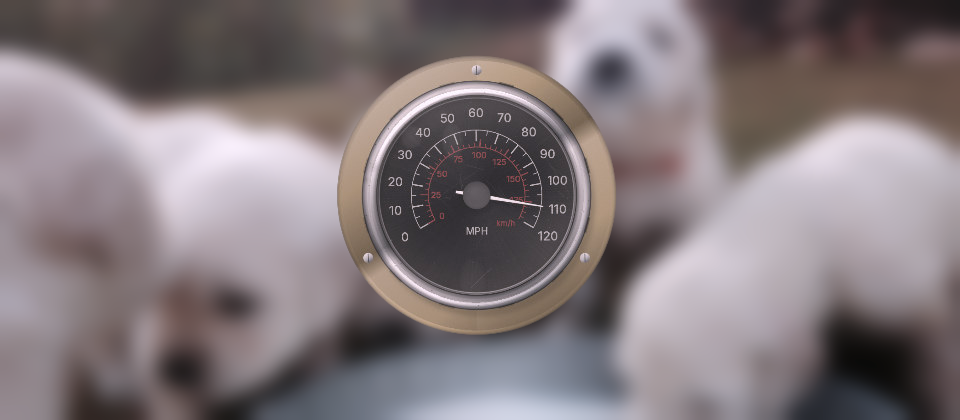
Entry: **110** mph
